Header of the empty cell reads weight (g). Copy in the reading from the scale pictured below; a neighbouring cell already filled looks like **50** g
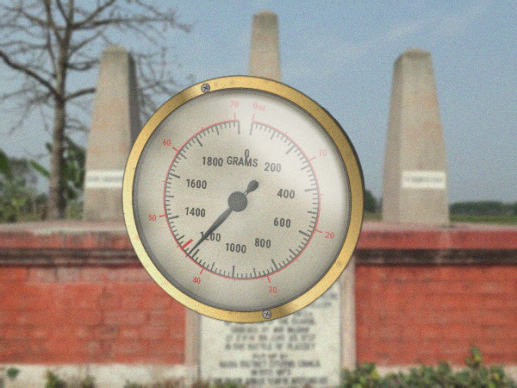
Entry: **1220** g
